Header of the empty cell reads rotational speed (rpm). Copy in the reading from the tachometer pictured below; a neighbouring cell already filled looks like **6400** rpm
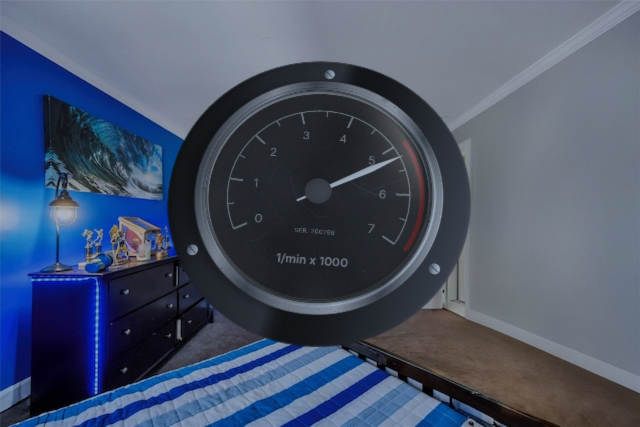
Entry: **5250** rpm
